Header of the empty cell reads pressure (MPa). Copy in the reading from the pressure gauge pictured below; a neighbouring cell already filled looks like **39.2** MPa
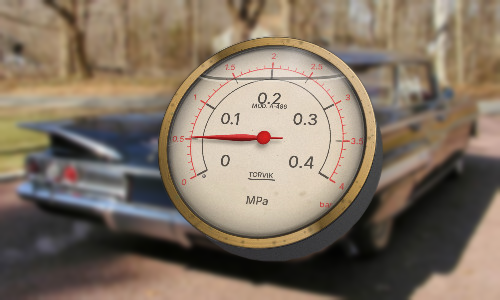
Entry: **0.05** MPa
